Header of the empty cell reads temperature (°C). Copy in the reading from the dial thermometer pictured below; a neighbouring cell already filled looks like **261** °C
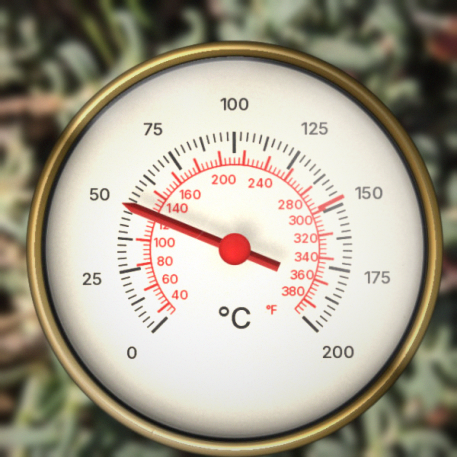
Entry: **50** °C
